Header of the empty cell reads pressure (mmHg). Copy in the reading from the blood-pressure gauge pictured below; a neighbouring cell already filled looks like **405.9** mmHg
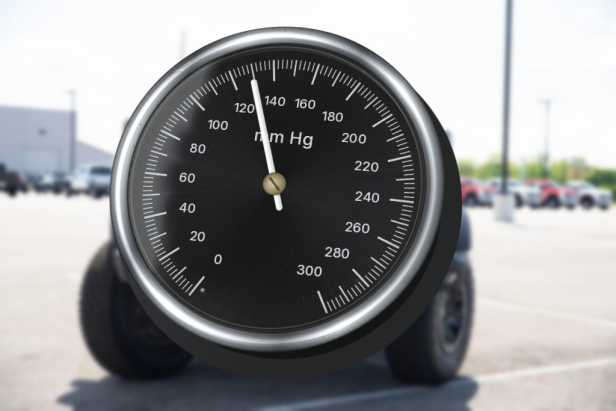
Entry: **130** mmHg
